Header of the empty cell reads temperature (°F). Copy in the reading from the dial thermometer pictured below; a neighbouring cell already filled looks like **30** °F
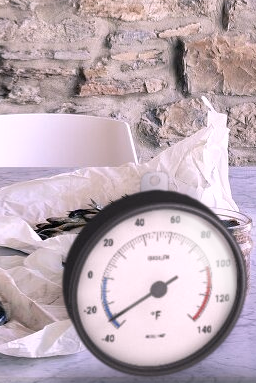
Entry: **-30** °F
